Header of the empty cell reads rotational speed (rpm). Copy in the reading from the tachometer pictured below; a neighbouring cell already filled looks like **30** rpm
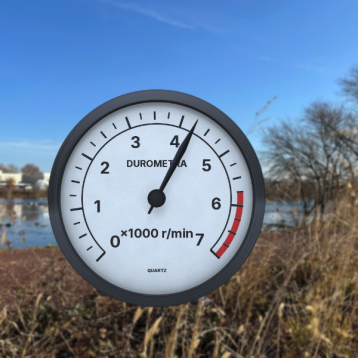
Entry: **4250** rpm
